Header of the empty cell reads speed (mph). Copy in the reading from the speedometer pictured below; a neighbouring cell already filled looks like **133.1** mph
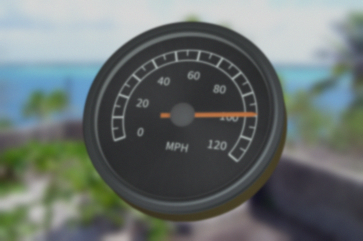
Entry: **100** mph
